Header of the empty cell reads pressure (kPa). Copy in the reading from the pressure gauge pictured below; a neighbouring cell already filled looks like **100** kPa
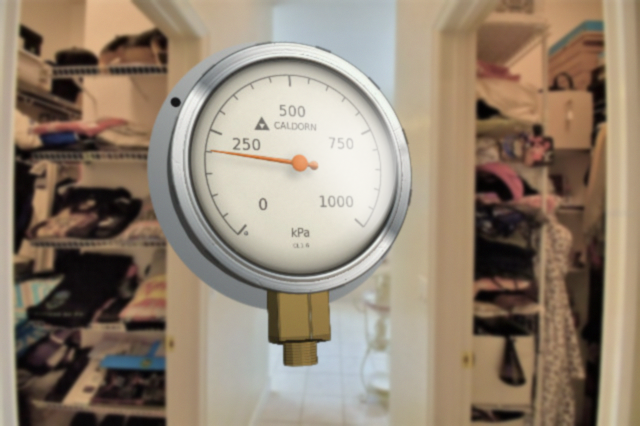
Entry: **200** kPa
